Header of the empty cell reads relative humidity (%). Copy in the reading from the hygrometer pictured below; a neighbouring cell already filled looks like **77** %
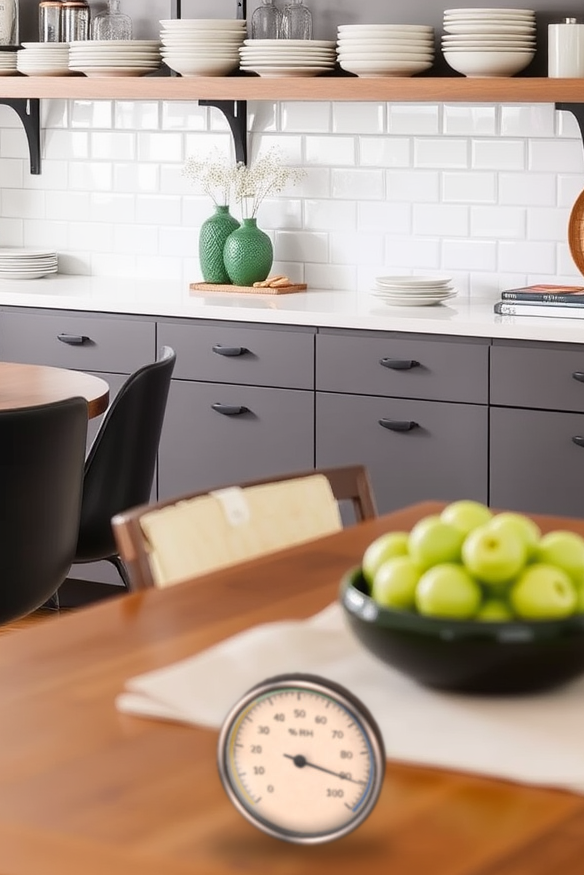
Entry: **90** %
